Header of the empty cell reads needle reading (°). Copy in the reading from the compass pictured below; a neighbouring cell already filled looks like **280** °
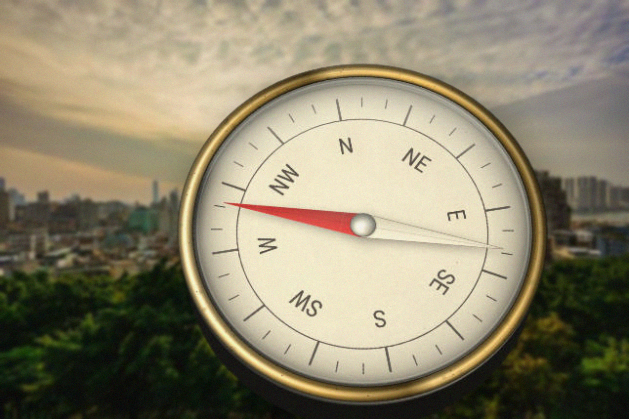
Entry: **290** °
